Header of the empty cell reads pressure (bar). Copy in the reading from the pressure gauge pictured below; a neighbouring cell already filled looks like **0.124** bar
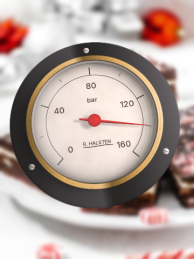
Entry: **140** bar
